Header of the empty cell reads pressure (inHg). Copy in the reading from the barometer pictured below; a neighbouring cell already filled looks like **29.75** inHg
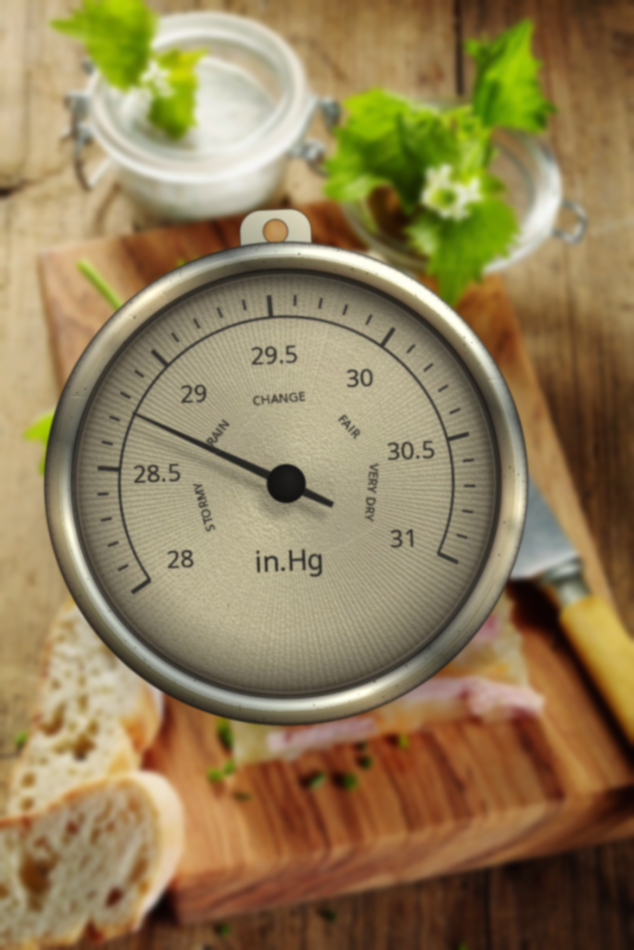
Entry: **28.75** inHg
